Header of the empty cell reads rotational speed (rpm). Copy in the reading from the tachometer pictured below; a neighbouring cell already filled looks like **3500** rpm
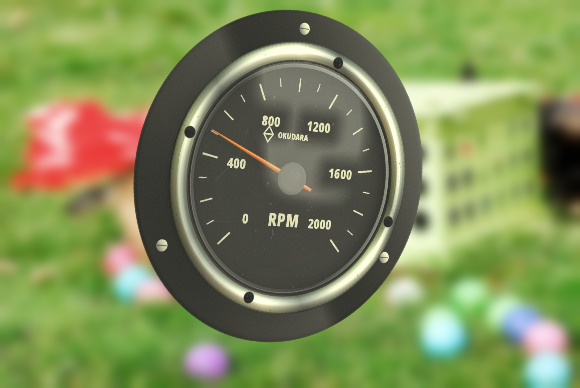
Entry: **500** rpm
